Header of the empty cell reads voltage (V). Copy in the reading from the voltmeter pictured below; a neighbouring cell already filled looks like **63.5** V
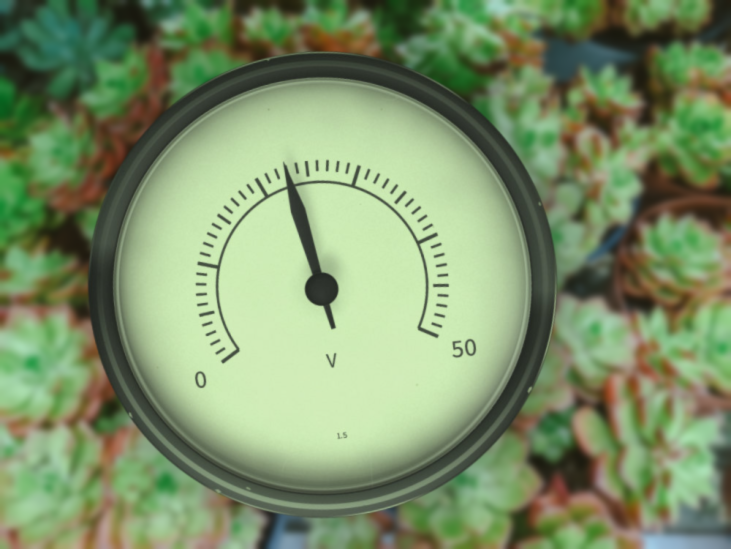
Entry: **23** V
